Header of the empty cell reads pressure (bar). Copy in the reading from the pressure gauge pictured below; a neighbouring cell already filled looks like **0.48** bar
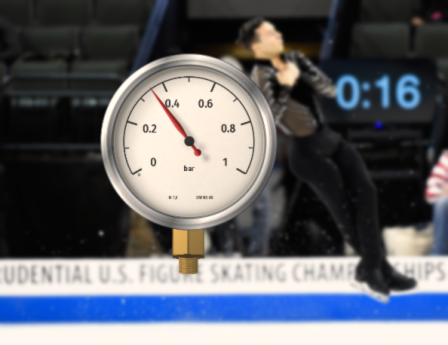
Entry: **0.35** bar
